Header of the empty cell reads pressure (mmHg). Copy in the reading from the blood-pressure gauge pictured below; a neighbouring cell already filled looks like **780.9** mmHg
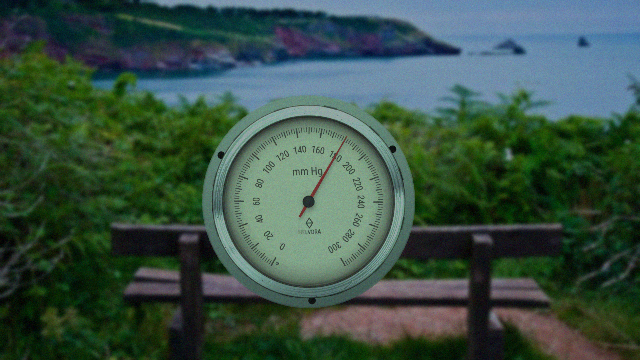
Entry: **180** mmHg
